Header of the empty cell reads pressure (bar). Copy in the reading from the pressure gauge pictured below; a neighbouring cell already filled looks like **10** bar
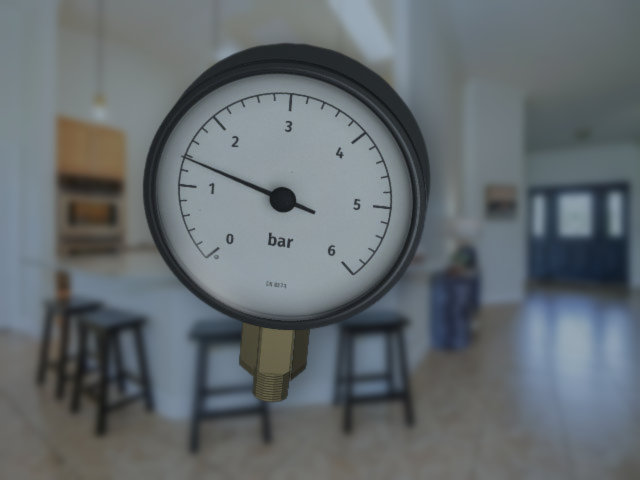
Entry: **1.4** bar
